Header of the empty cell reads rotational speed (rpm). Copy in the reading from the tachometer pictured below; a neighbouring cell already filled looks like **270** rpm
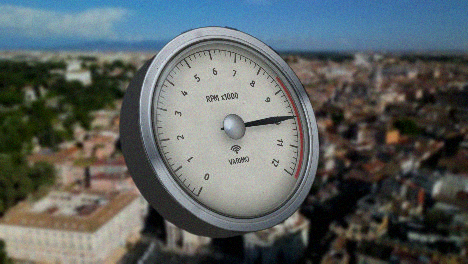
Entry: **10000** rpm
